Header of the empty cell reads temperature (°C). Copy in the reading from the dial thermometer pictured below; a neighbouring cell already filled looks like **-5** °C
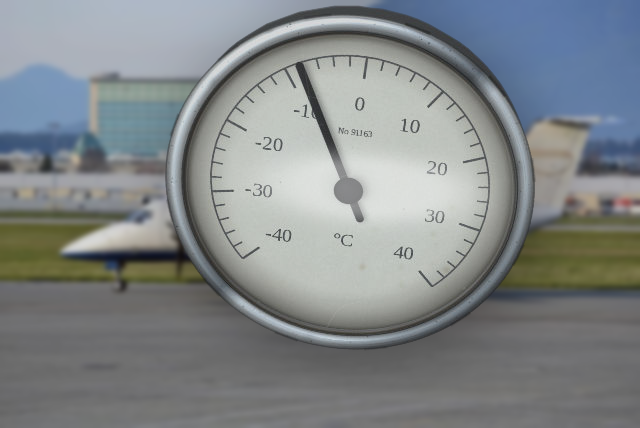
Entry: **-8** °C
